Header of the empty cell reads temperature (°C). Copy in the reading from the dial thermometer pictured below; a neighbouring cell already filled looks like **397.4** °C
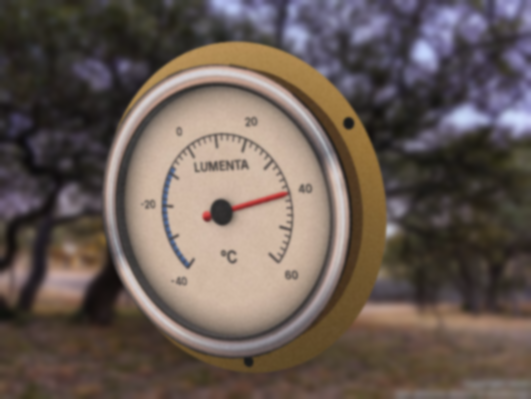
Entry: **40** °C
